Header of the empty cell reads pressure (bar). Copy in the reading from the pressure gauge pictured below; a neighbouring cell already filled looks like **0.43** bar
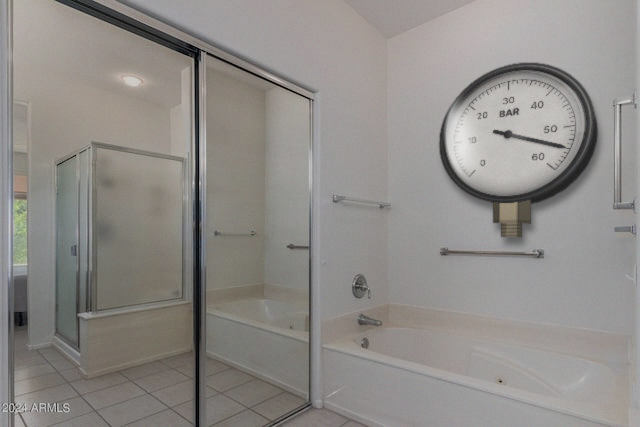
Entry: **55** bar
